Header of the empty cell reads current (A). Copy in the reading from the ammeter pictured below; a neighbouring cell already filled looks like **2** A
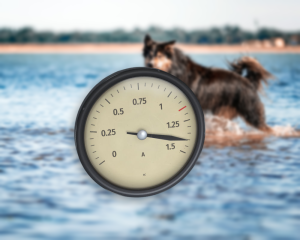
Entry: **1.4** A
